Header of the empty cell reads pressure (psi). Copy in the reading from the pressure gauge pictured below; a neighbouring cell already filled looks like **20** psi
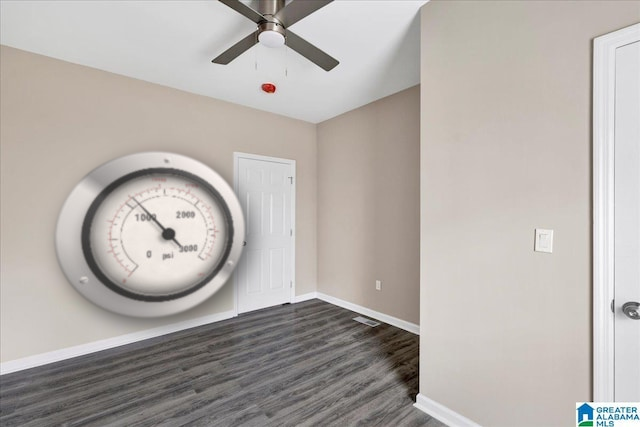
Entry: **1100** psi
